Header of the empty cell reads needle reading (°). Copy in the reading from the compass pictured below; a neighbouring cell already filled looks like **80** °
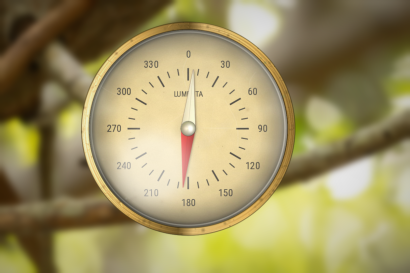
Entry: **185** °
